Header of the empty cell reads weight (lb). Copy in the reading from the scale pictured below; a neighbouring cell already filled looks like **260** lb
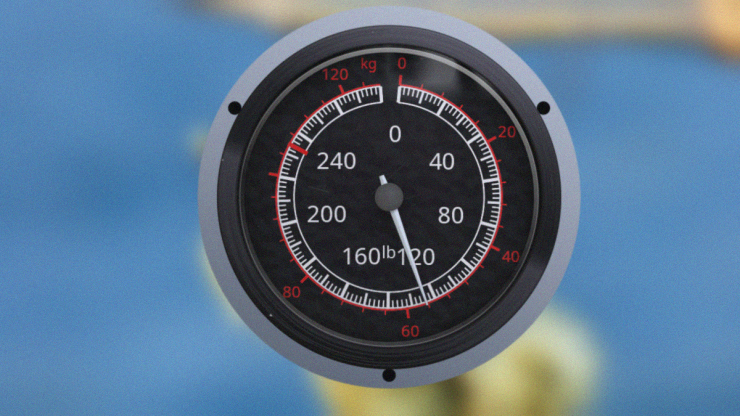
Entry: **124** lb
